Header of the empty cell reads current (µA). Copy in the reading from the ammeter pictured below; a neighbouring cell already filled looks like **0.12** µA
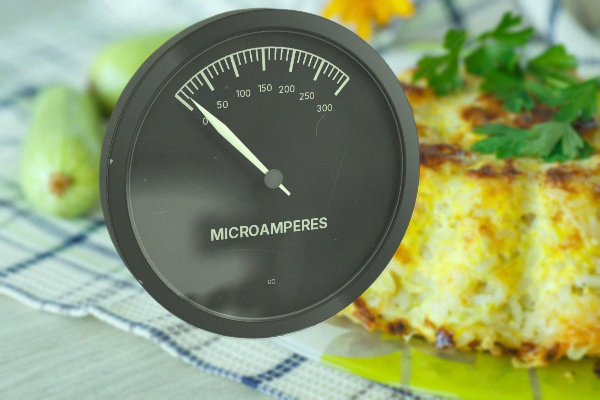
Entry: **10** µA
